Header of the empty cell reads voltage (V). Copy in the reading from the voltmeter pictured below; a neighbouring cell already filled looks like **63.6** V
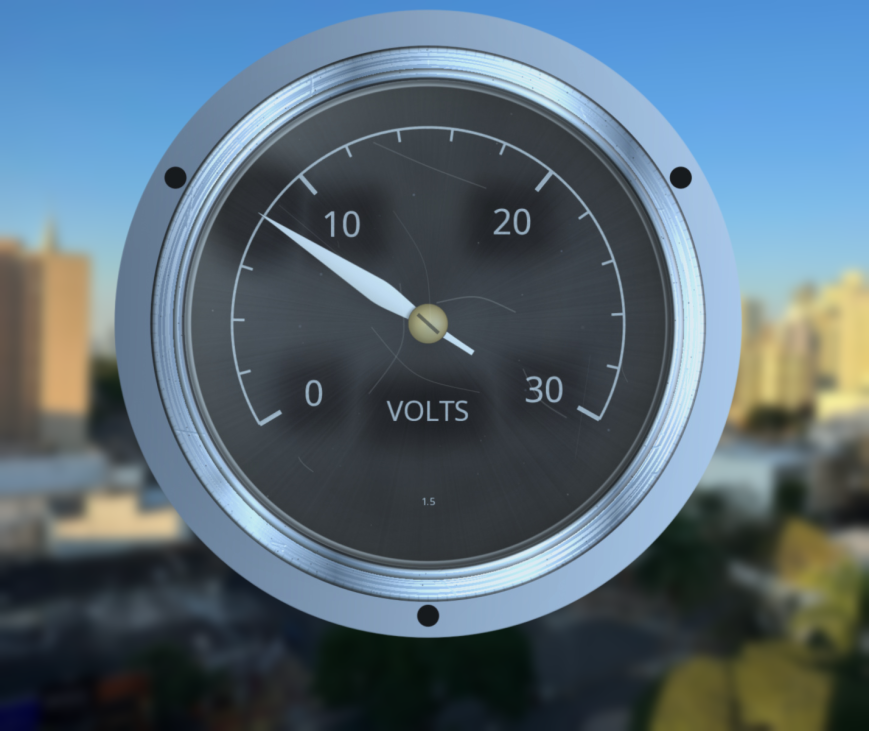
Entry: **8** V
